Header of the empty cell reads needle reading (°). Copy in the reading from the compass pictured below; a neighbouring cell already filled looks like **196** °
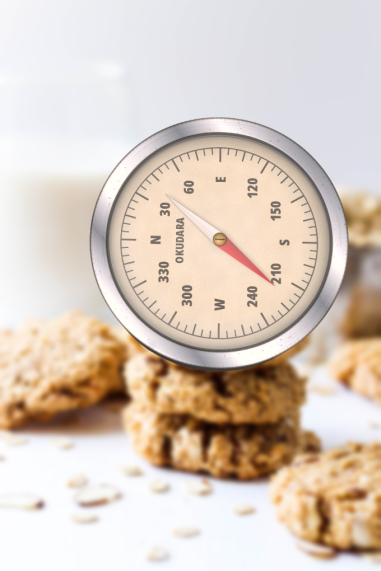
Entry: **220** °
